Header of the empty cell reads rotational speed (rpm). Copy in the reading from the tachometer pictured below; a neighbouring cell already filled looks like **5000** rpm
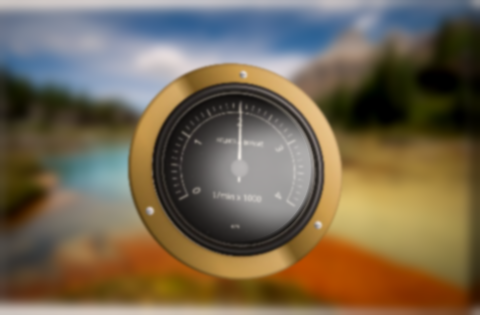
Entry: **2000** rpm
